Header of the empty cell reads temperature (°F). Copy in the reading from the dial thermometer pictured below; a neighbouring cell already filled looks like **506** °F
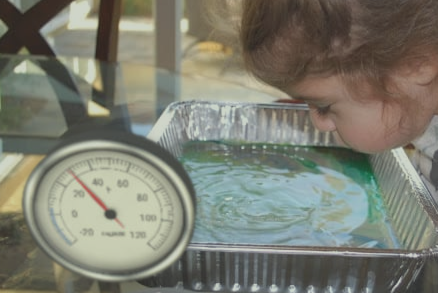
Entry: **30** °F
